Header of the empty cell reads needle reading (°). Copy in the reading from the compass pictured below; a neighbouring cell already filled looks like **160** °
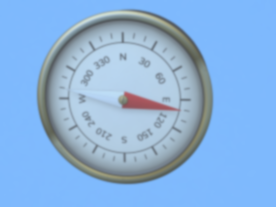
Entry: **100** °
